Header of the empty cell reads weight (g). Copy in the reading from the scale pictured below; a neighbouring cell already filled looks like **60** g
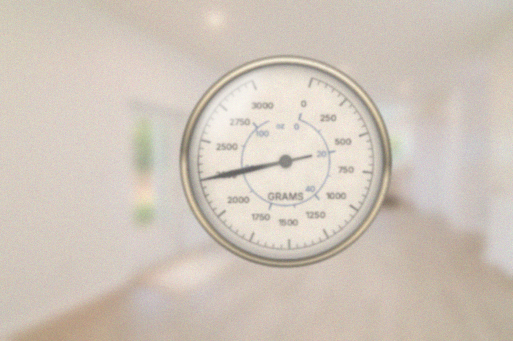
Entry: **2250** g
